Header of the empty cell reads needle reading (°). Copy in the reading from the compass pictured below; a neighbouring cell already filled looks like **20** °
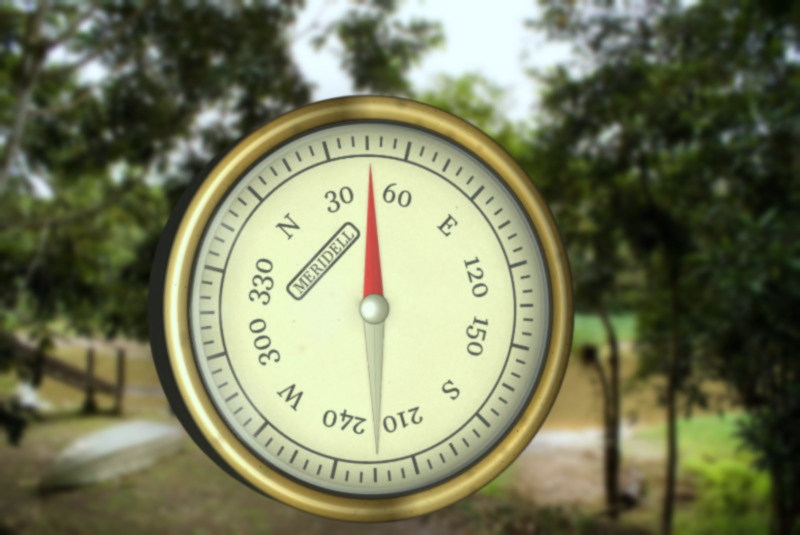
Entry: **45** °
